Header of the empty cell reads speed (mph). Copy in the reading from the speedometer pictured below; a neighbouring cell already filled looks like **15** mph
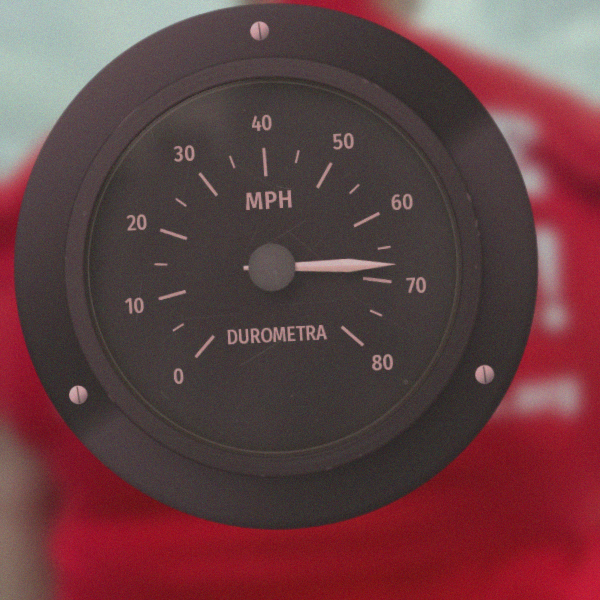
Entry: **67.5** mph
